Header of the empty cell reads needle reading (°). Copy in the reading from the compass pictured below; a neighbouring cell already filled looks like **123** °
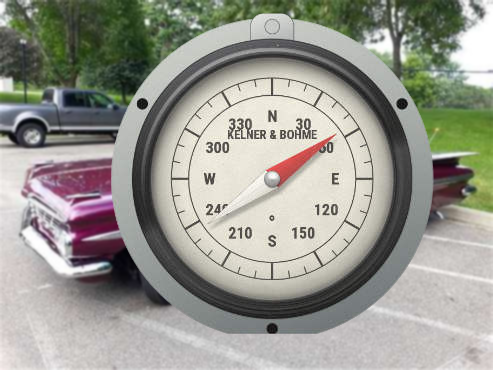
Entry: **55** °
